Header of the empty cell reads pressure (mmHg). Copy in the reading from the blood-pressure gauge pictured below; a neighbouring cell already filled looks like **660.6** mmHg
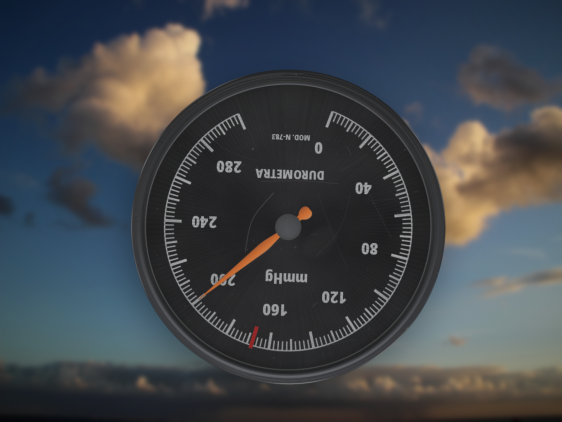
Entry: **200** mmHg
